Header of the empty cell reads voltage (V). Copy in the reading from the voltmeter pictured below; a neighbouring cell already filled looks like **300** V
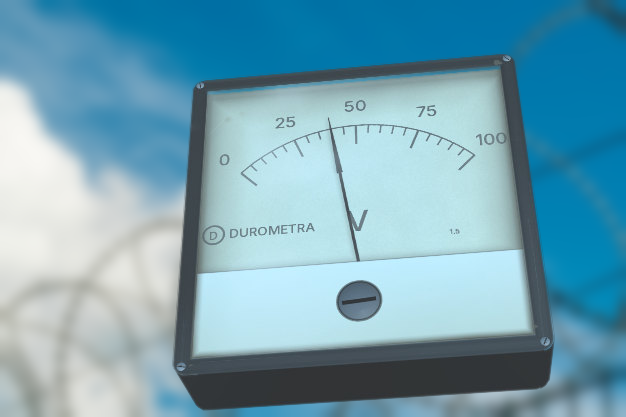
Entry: **40** V
